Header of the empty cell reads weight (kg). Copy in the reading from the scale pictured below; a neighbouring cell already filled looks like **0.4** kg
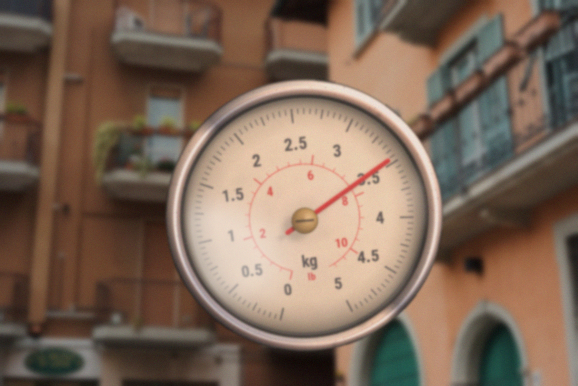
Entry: **3.45** kg
